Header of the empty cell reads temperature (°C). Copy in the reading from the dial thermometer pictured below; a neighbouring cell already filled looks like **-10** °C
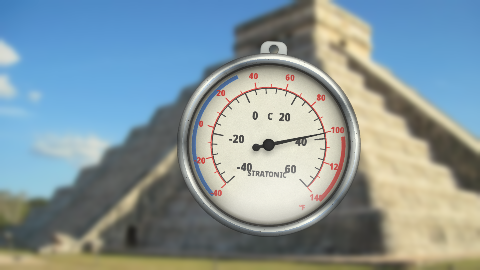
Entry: **38** °C
